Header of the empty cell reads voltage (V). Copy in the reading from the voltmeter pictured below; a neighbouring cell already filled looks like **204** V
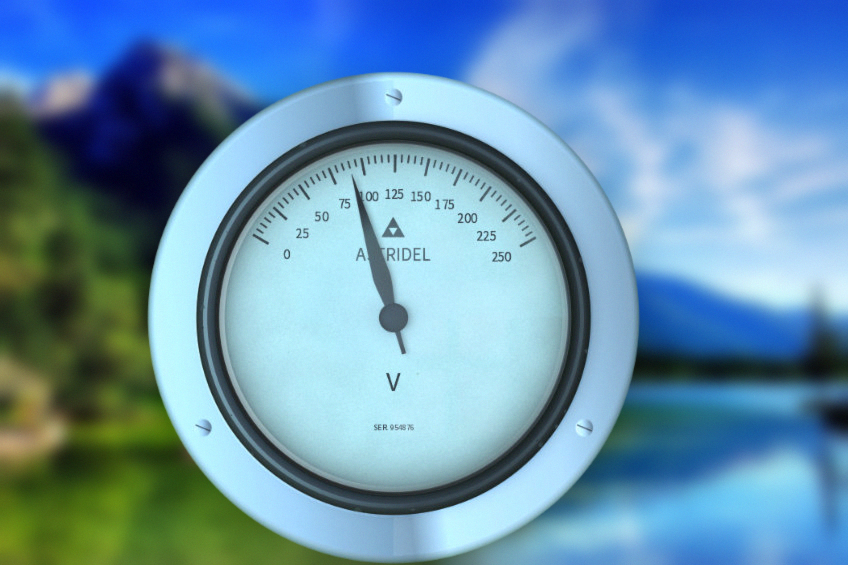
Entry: **90** V
